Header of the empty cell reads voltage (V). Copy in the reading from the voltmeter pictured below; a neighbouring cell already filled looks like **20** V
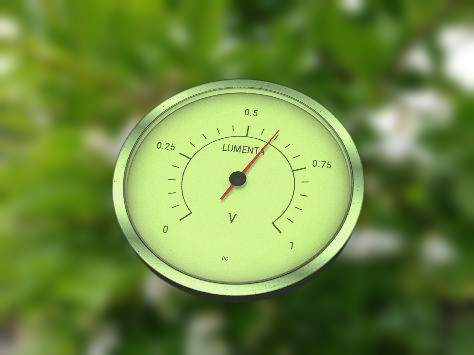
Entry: **0.6** V
